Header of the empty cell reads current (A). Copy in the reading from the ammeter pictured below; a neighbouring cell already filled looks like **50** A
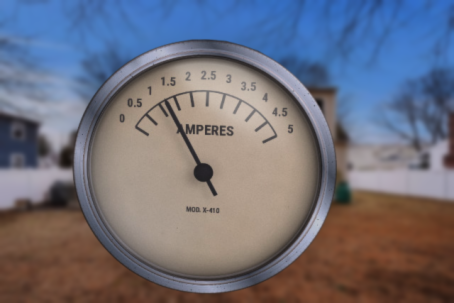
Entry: **1.25** A
